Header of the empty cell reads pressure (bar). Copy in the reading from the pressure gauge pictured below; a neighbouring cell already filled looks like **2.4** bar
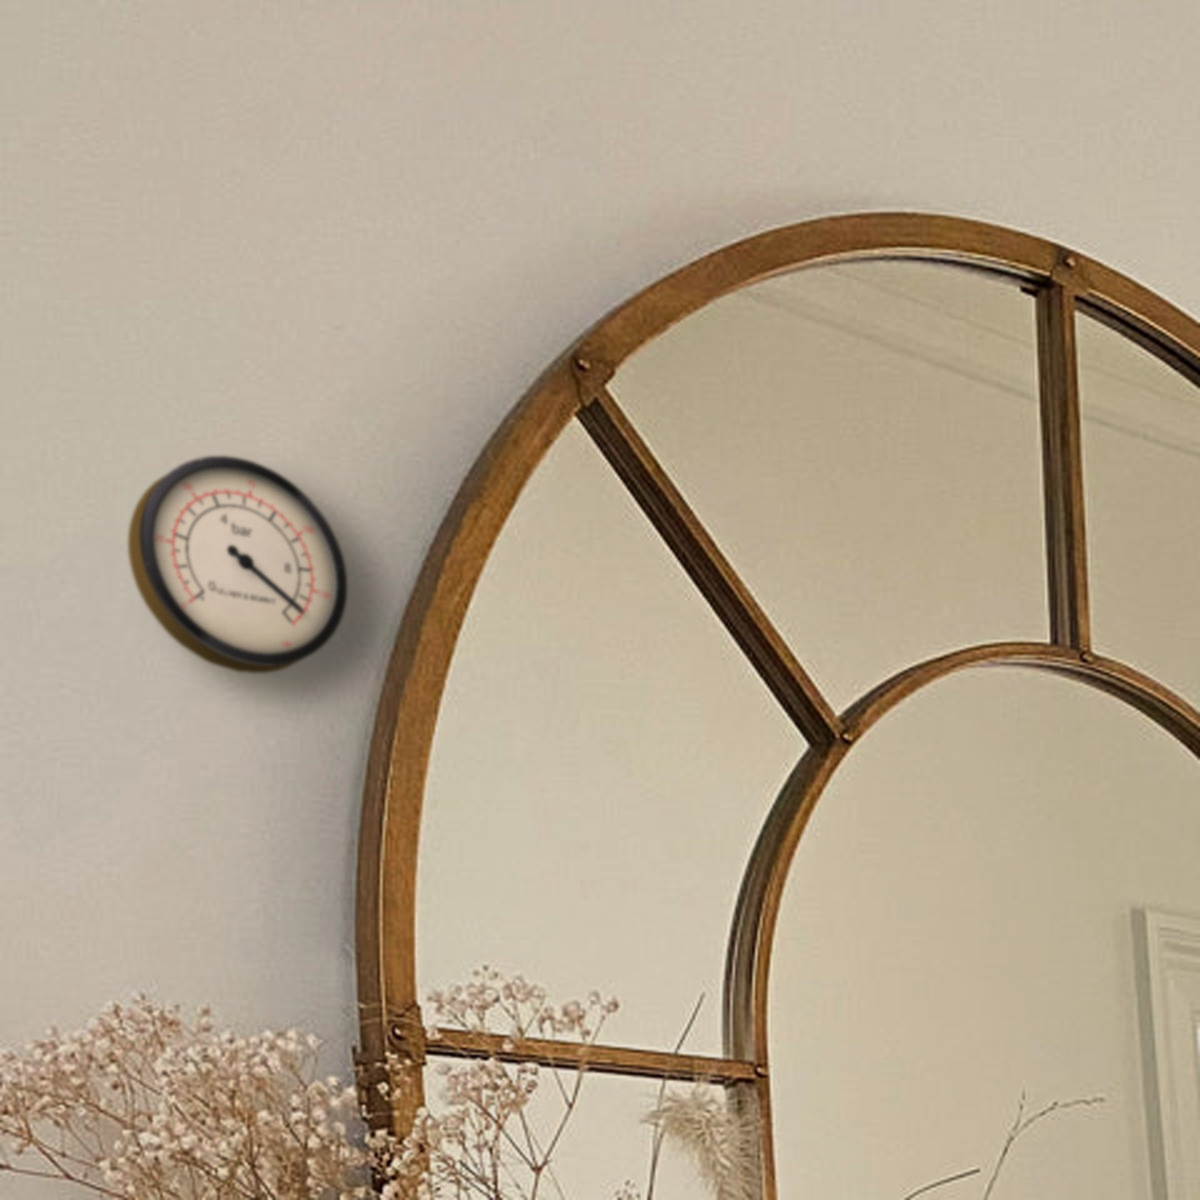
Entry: **9.5** bar
